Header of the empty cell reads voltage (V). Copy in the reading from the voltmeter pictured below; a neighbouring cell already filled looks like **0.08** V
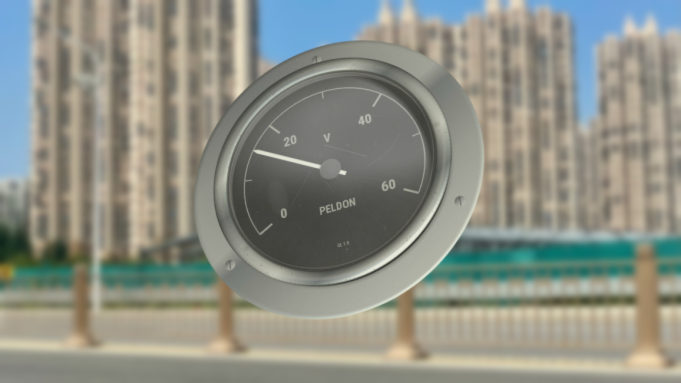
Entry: **15** V
